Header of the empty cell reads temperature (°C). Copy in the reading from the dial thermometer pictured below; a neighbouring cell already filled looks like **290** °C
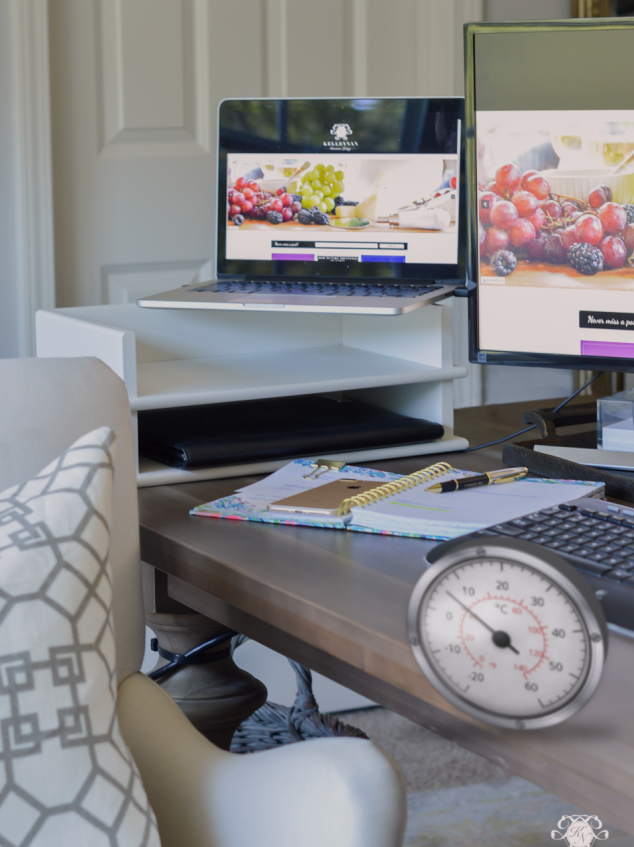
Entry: **6** °C
